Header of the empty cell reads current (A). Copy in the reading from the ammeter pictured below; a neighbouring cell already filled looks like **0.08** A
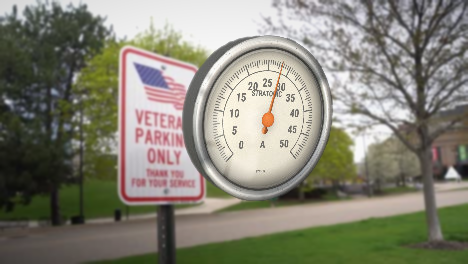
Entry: **27.5** A
